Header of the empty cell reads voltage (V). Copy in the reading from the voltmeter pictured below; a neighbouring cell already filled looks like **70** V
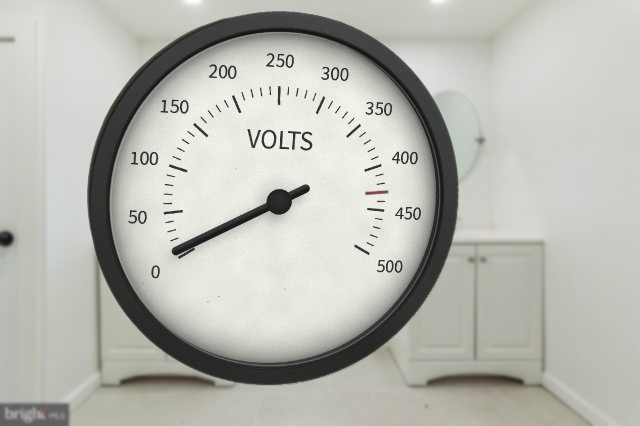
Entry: **10** V
